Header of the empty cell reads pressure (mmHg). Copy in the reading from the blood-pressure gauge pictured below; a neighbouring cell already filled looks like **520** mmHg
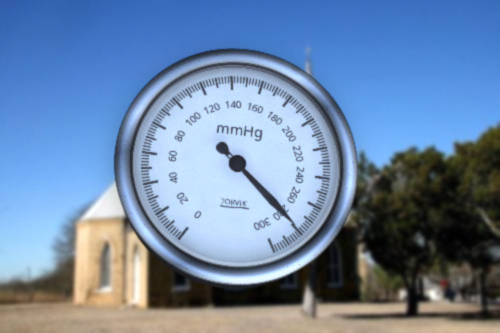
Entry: **280** mmHg
